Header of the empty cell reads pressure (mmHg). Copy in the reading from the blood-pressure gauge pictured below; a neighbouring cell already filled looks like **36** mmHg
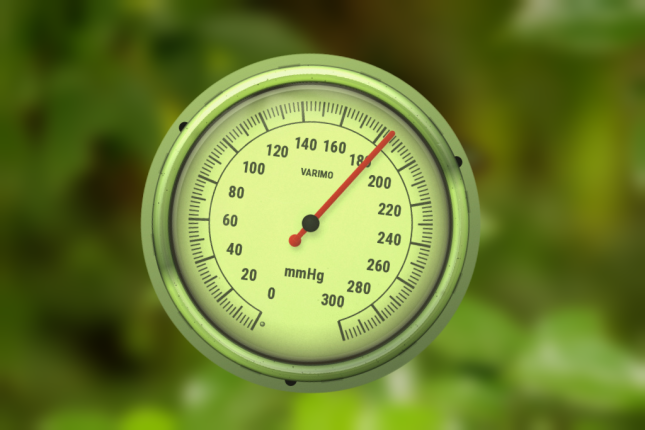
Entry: **184** mmHg
